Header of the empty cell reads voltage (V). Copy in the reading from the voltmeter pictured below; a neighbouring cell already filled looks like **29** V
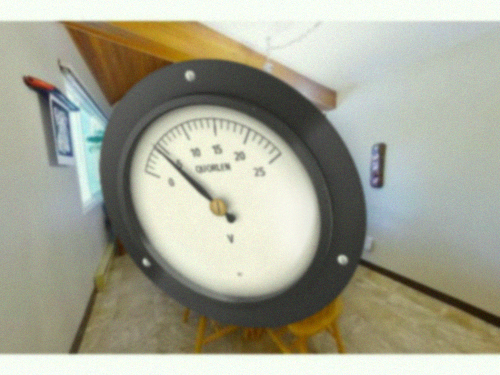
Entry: **5** V
